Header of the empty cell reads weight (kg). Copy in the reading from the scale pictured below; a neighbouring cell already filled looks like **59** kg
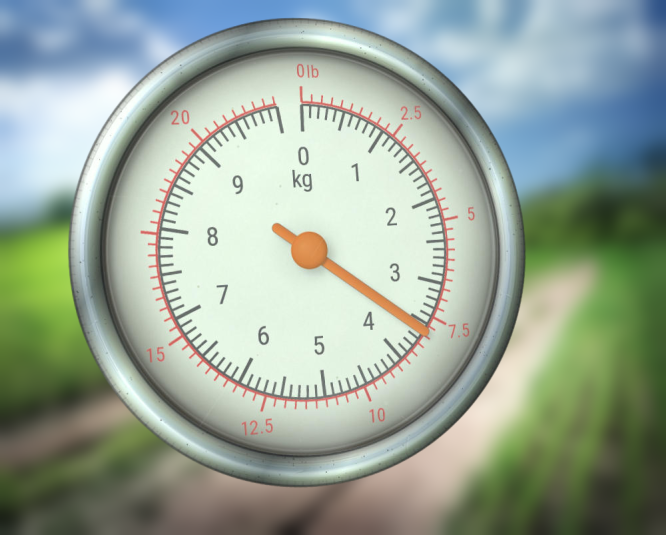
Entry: **3.6** kg
